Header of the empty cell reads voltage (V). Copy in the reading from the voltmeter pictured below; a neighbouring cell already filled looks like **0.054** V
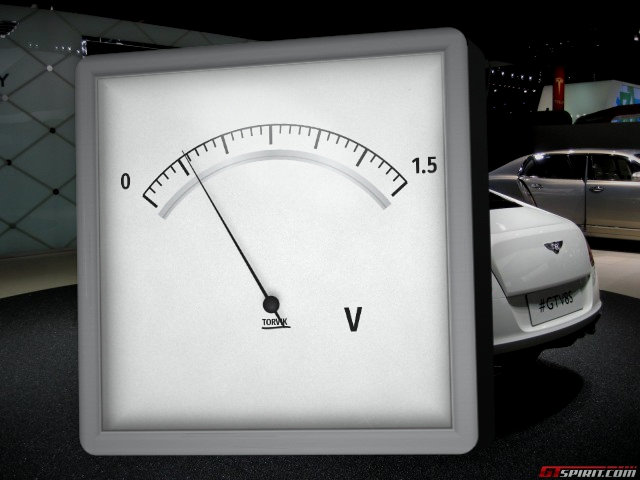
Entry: **0.3** V
